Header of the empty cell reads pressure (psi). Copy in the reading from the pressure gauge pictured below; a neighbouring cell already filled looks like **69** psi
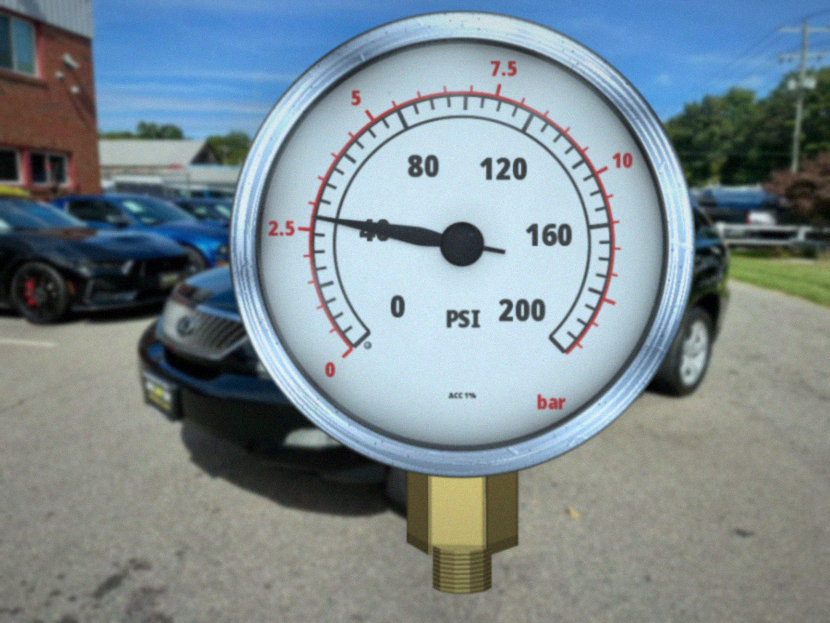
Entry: **40** psi
